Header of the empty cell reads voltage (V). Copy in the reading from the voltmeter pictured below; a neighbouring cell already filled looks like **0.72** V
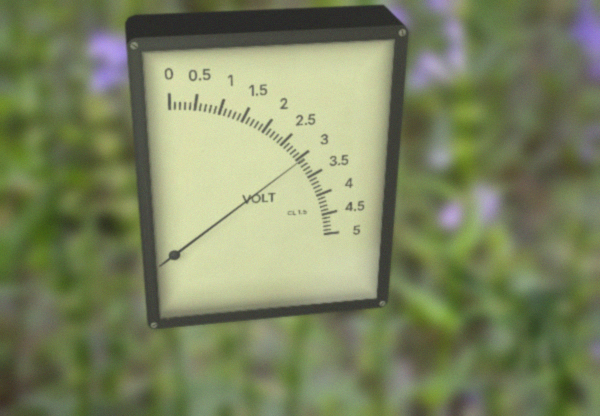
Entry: **3** V
